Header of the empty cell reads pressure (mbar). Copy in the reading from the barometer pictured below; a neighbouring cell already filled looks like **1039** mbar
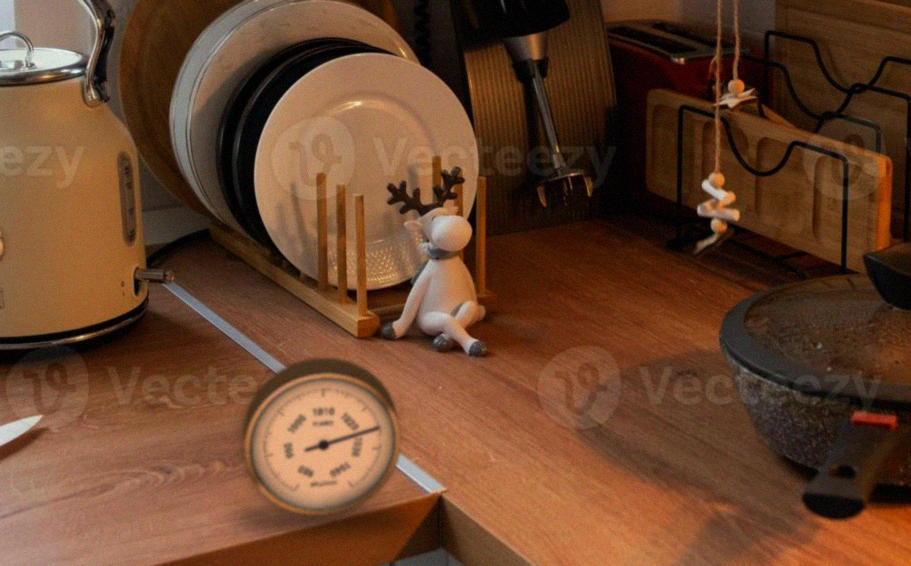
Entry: **1025** mbar
